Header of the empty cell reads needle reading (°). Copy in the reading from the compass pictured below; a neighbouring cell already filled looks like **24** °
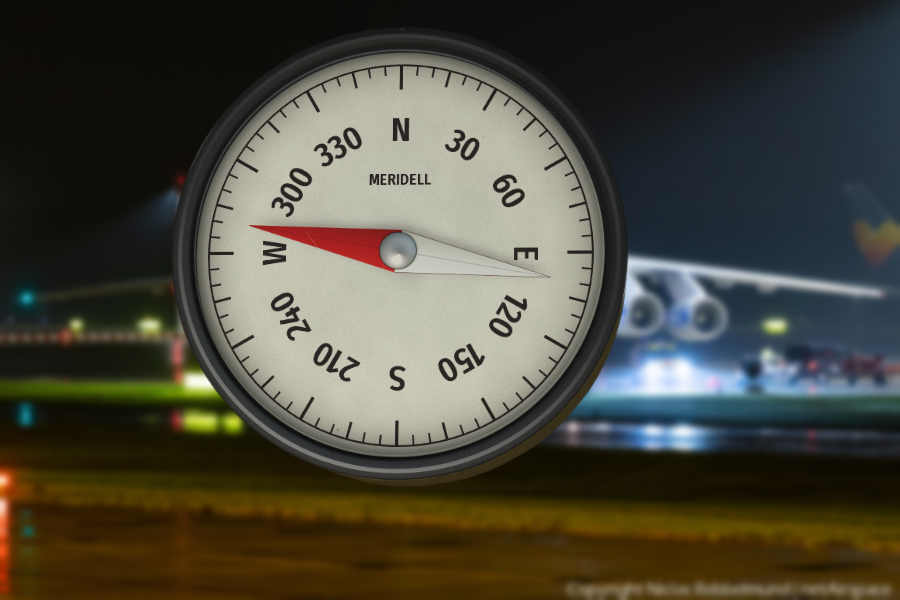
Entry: **280** °
